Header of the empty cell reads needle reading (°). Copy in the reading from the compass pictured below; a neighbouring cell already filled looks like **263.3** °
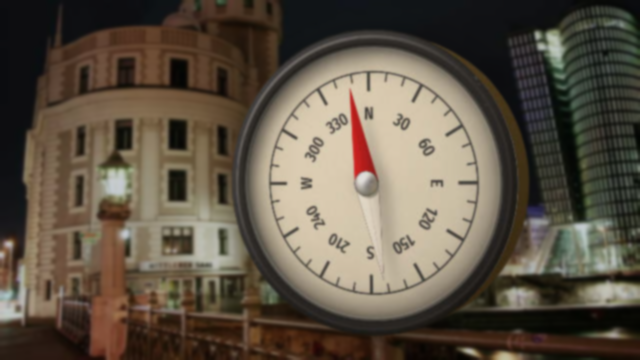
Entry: **350** °
